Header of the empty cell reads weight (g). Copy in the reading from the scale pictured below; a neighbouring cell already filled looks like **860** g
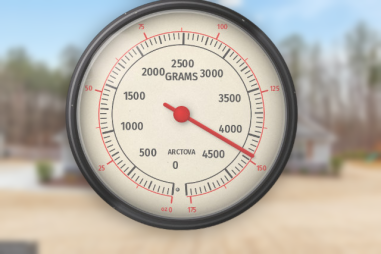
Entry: **4200** g
